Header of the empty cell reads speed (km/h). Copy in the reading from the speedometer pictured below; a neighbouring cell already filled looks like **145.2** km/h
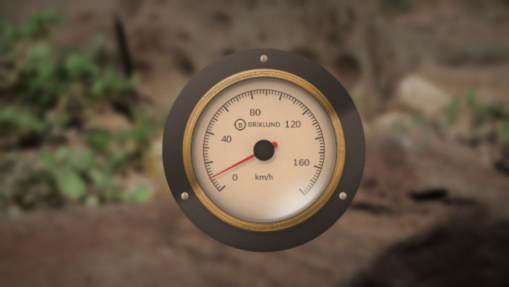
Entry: **10** km/h
